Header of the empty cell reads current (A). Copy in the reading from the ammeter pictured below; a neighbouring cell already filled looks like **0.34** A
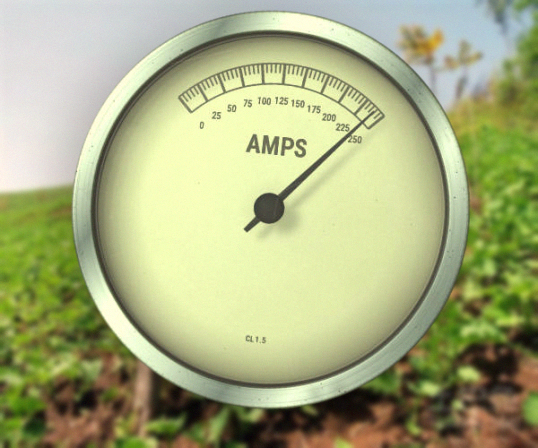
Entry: **240** A
